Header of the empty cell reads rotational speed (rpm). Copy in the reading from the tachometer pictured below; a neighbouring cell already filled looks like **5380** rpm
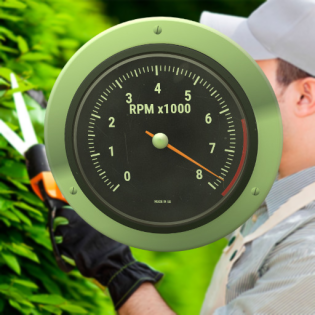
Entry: **7700** rpm
